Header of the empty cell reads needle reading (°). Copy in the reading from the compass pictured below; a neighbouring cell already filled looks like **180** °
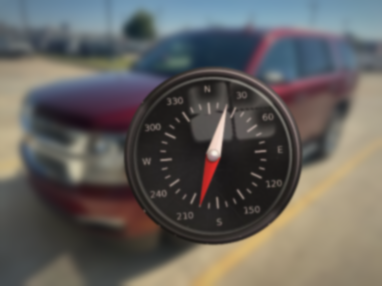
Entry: **200** °
